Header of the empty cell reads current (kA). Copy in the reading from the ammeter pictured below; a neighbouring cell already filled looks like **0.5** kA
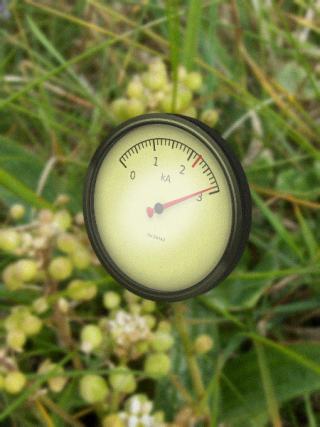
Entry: **2.9** kA
